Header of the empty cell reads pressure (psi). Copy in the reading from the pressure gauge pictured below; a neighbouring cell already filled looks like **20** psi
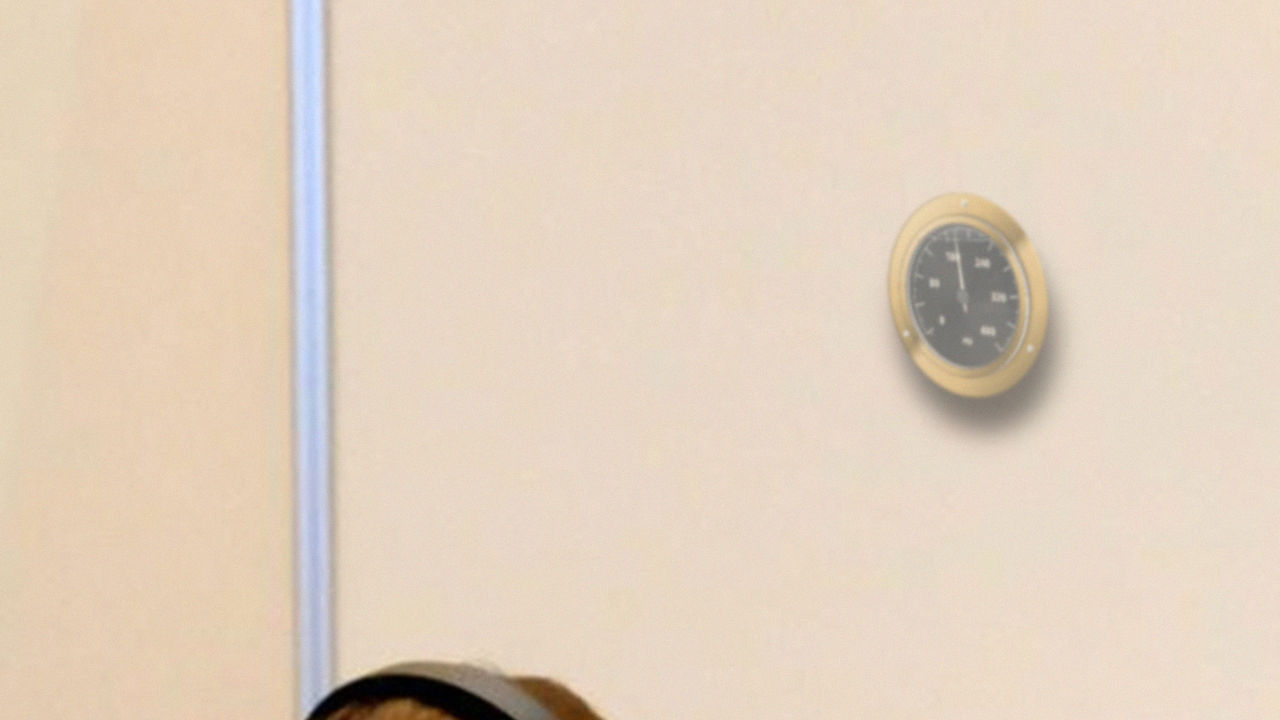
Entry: **180** psi
